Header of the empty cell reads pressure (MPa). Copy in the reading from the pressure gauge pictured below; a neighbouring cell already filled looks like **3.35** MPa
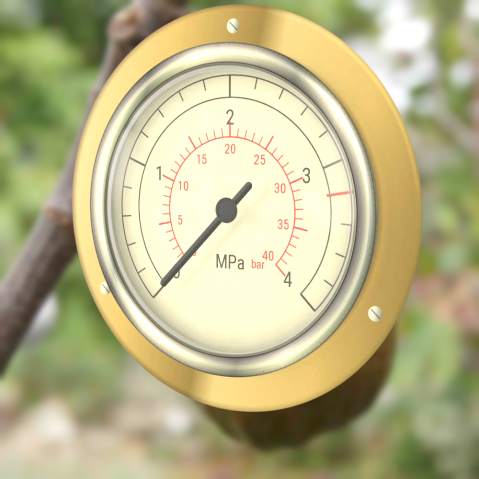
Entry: **0** MPa
